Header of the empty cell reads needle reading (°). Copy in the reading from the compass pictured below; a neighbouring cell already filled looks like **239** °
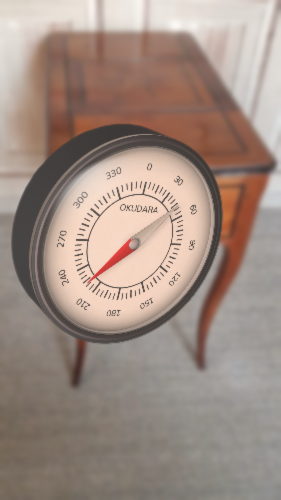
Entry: **225** °
